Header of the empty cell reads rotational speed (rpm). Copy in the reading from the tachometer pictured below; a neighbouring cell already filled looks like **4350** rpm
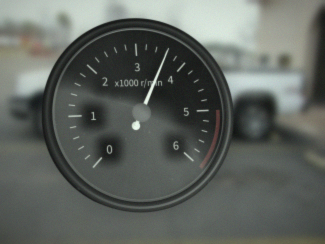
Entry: **3600** rpm
